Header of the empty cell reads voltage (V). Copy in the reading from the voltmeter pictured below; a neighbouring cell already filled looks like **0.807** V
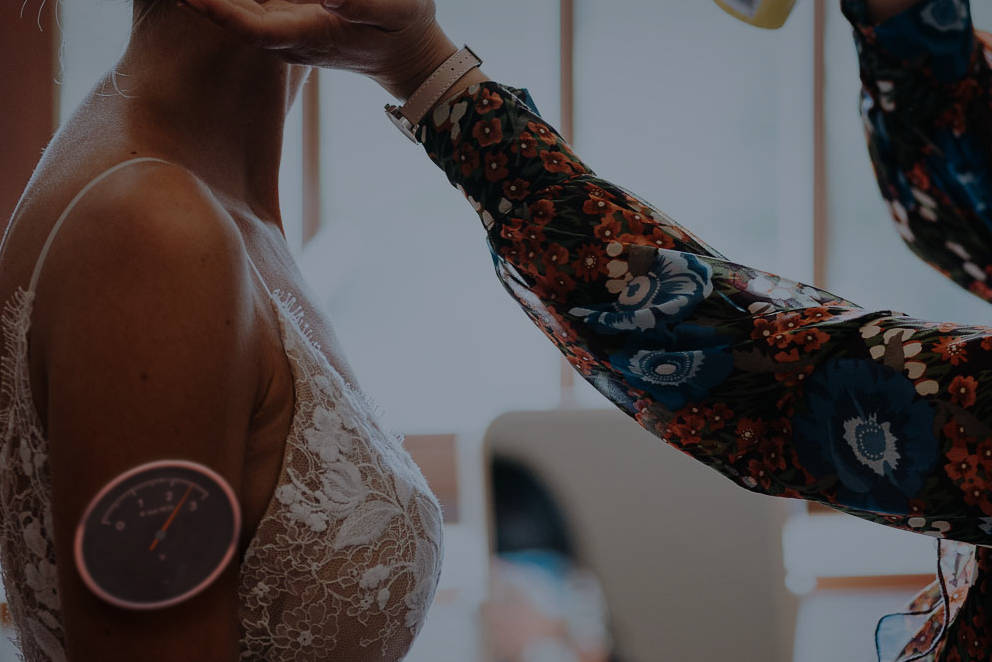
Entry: **2.5** V
